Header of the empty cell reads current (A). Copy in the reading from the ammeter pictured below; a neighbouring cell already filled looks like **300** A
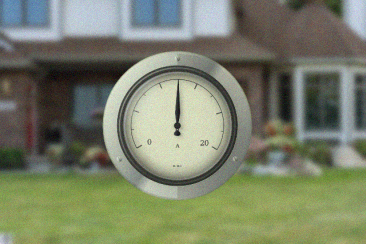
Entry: **10** A
